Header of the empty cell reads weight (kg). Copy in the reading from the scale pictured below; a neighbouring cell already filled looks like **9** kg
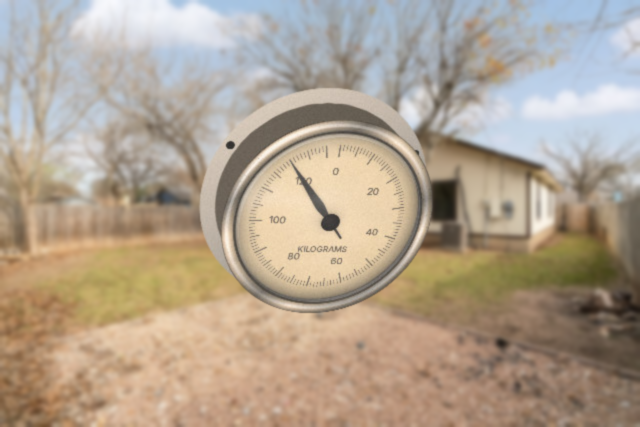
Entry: **120** kg
